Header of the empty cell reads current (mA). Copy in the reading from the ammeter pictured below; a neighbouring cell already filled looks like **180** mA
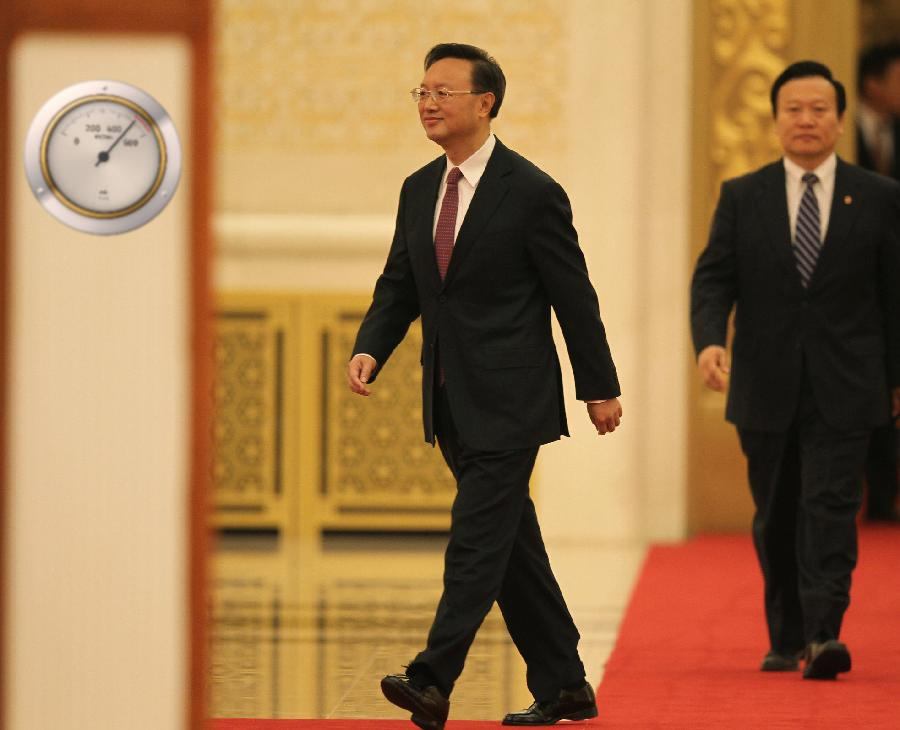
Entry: **500** mA
